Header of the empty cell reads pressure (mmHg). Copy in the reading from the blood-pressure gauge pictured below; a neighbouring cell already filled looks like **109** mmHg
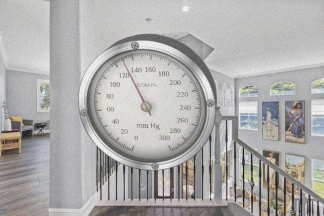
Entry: **130** mmHg
